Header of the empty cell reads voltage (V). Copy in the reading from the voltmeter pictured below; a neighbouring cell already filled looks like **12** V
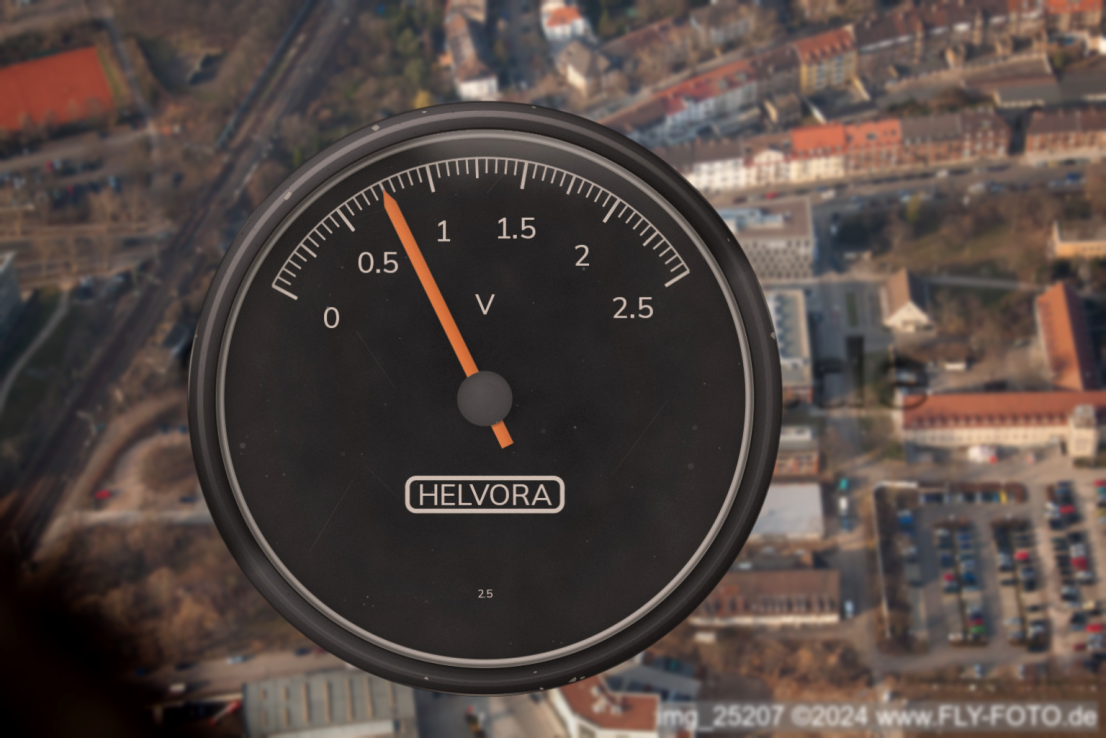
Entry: **0.75** V
